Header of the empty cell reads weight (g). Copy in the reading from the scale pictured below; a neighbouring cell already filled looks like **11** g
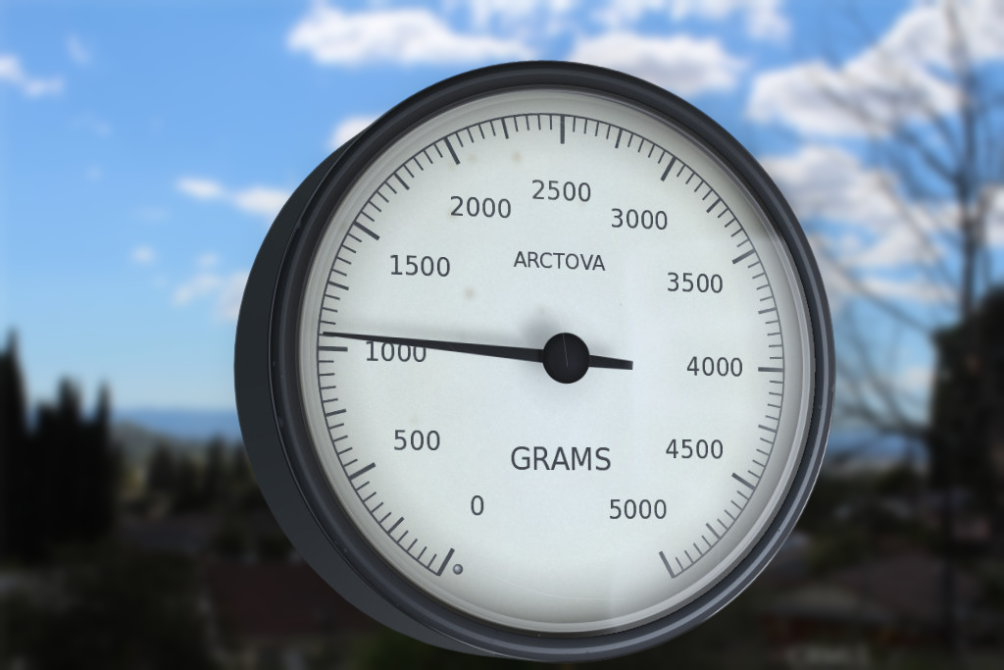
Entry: **1050** g
